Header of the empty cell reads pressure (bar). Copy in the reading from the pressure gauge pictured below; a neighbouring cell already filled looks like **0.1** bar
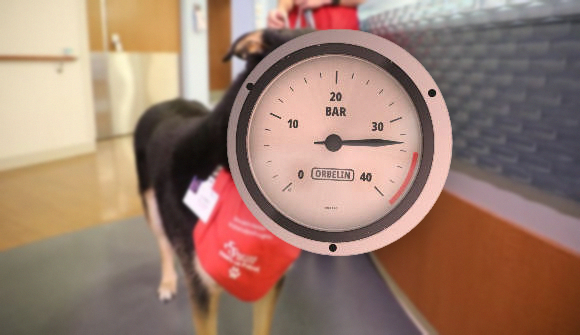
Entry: **33** bar
